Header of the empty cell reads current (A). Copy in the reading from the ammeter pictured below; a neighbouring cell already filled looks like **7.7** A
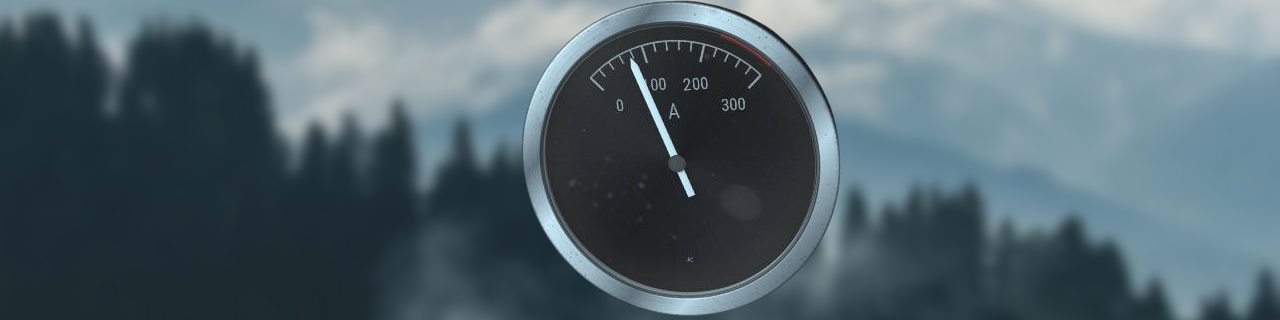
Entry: **80** A
